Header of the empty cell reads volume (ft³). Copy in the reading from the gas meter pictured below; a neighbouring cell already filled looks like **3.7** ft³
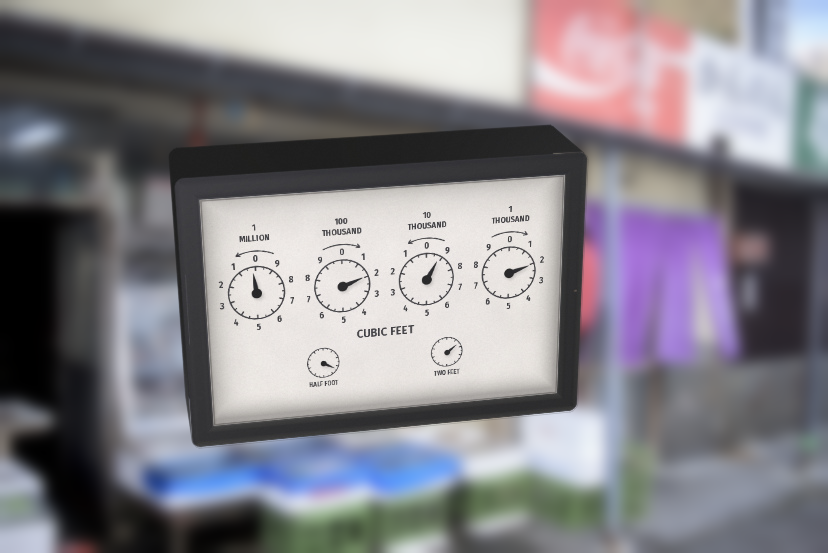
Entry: **19200** ft³
